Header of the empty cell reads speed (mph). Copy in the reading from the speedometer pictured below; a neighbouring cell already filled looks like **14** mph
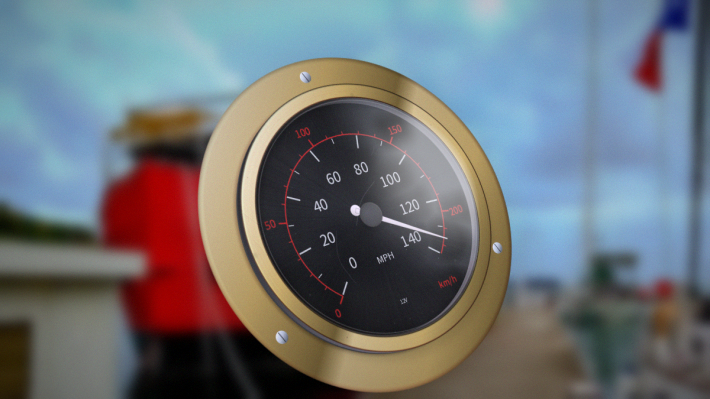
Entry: **135** mph
